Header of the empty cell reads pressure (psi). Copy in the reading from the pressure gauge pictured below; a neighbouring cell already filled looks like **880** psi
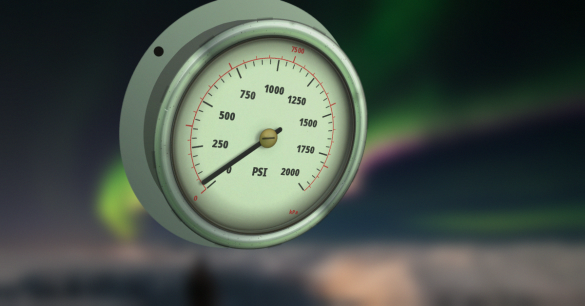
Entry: **50** psi
